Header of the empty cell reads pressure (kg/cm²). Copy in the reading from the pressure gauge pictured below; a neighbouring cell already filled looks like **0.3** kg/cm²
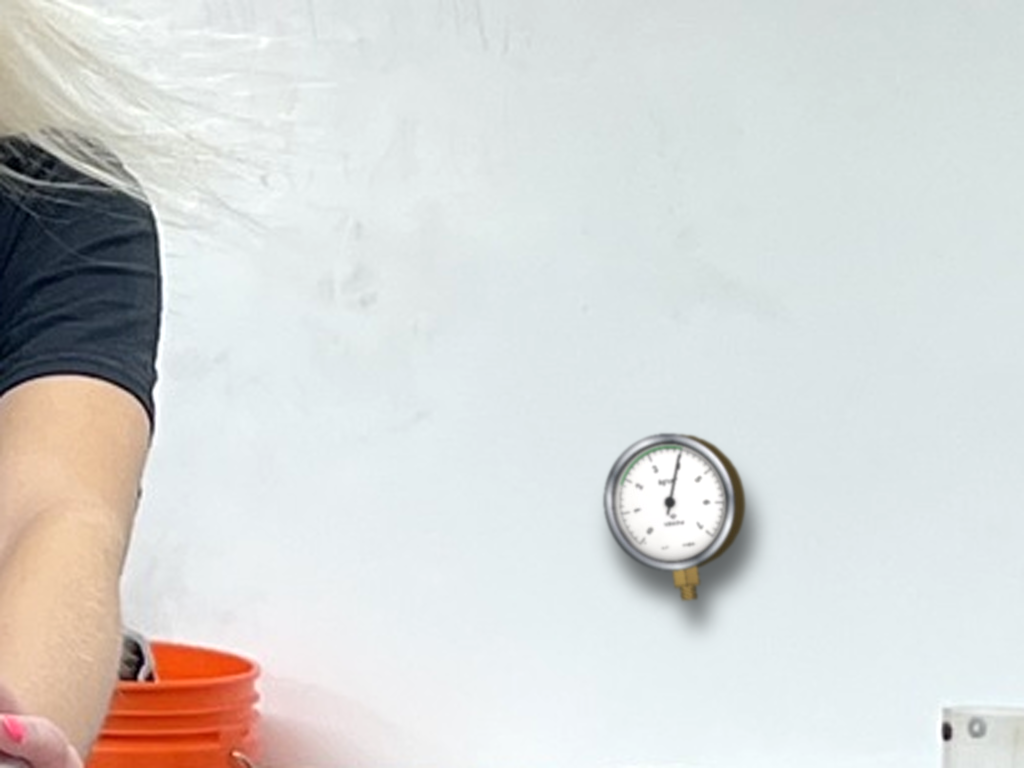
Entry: **4** kg/cm²
